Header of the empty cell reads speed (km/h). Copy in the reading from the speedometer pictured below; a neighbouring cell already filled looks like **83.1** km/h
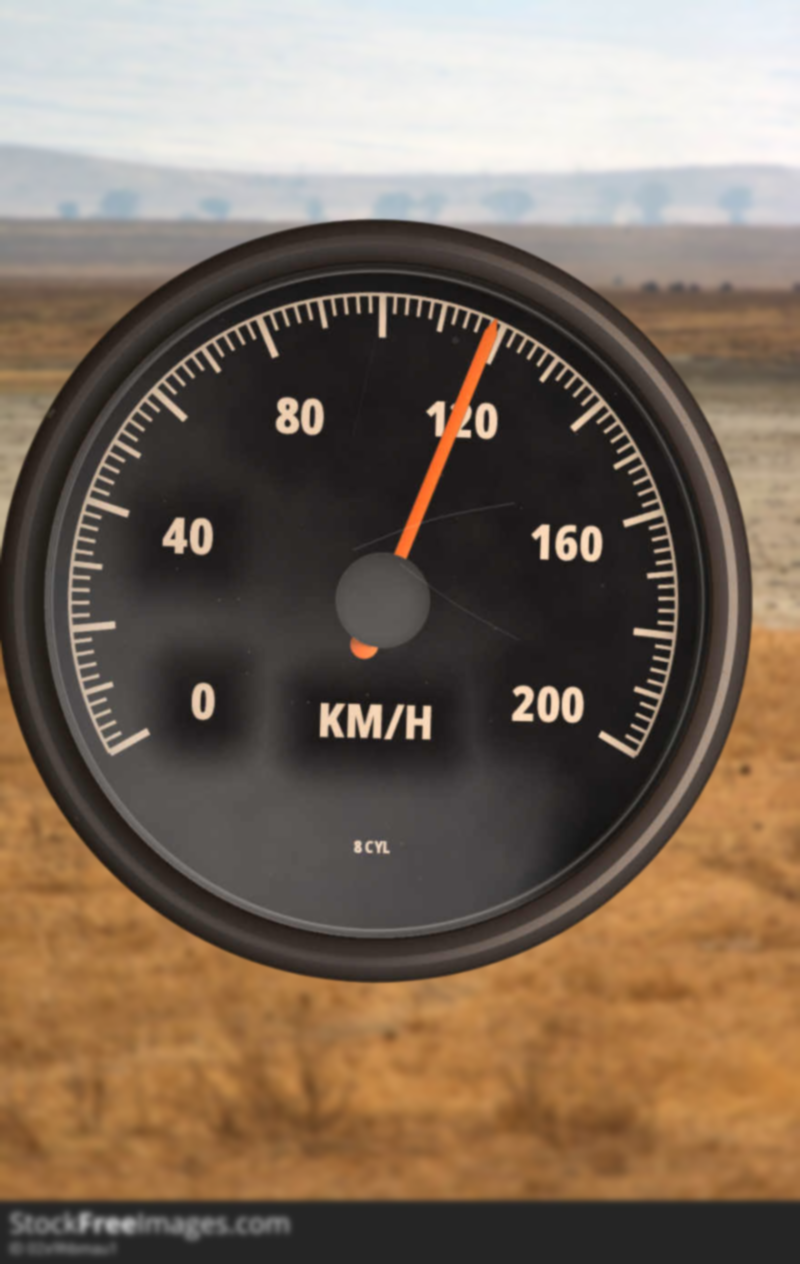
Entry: **118** km/h
